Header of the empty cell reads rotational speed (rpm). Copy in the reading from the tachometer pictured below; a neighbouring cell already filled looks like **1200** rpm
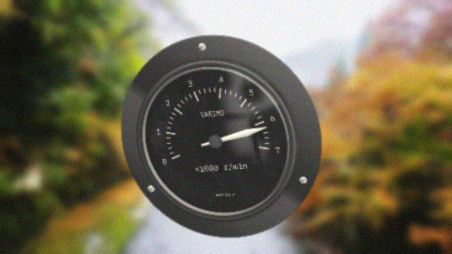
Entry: **6200** rpm
